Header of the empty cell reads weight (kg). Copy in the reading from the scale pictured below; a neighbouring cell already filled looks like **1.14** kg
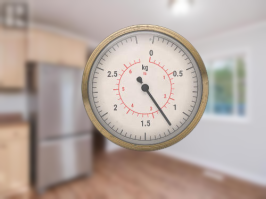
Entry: **1.2** kg
